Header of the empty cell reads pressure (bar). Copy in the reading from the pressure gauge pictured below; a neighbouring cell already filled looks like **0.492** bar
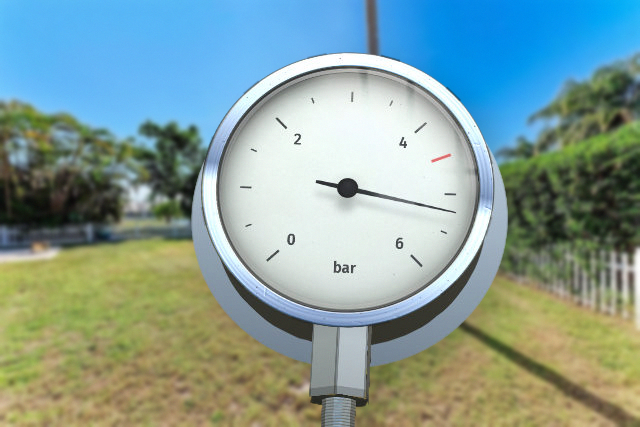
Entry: **5.25** bar
